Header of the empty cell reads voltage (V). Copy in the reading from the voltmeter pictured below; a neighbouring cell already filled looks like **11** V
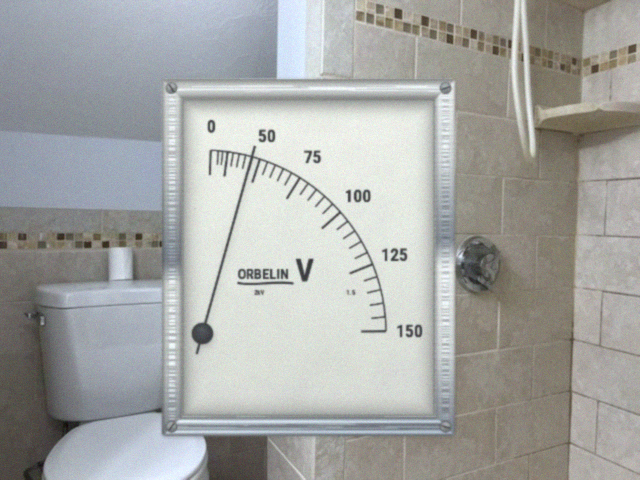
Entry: **45** V
